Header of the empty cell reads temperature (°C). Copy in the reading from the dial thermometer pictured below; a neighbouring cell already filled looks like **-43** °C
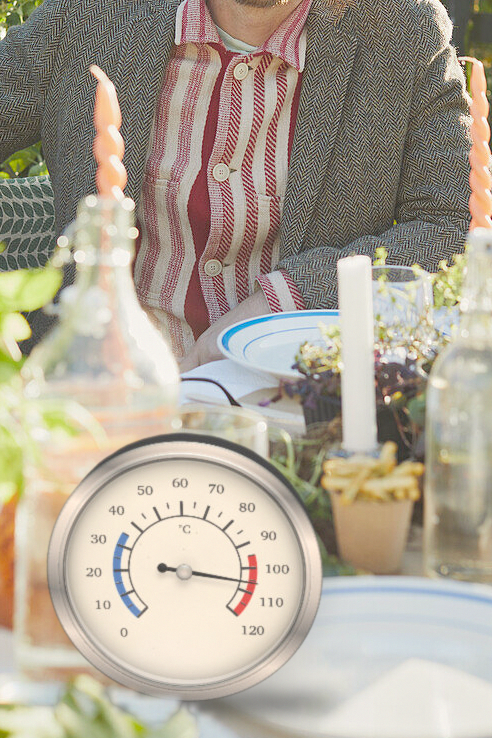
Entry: **105** °C
